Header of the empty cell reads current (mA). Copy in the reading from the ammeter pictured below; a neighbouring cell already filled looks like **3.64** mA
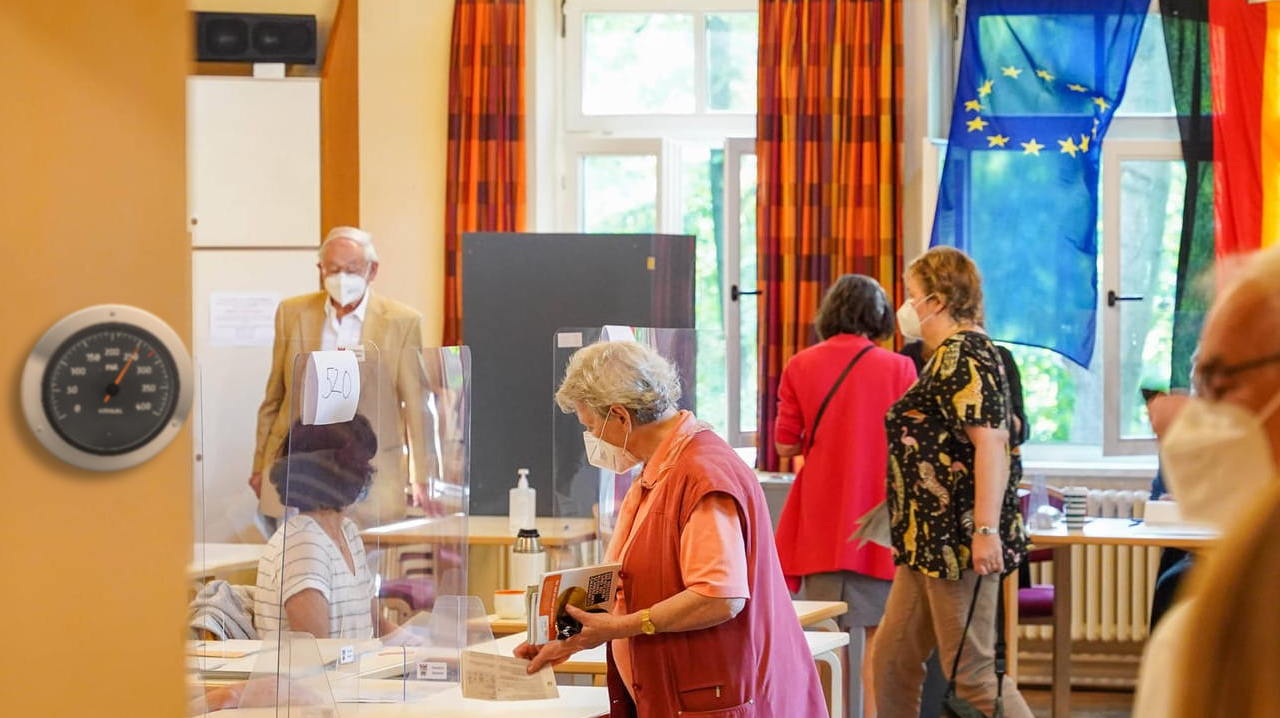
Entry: **250** mA
